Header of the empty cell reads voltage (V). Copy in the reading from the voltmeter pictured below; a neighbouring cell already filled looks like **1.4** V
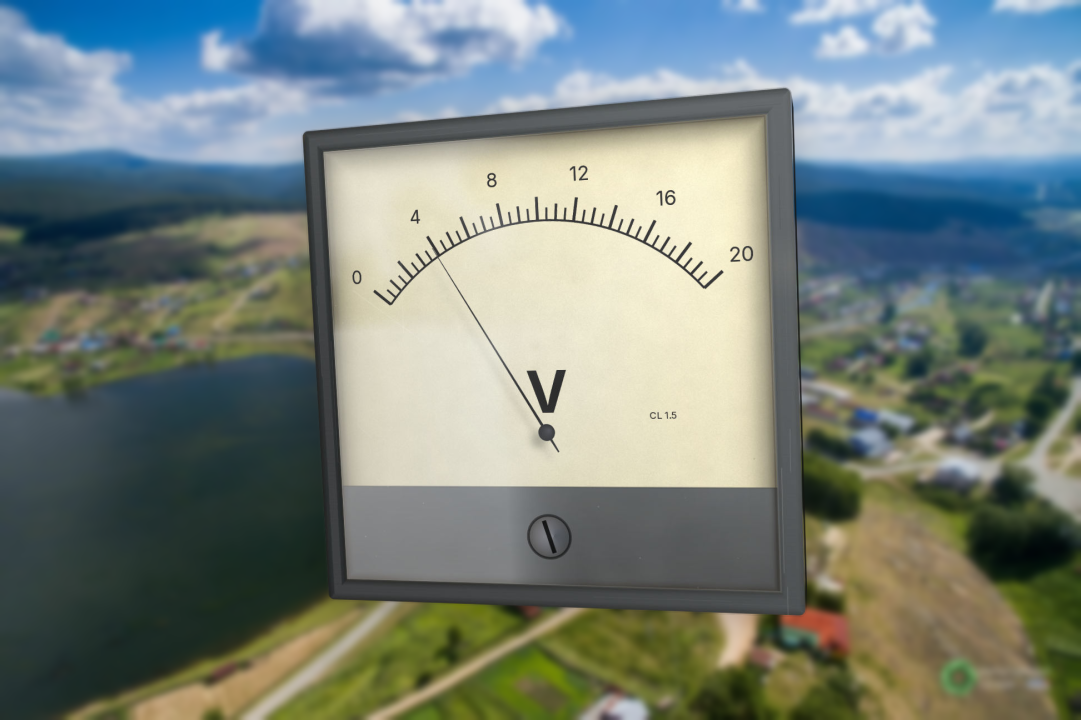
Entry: **4** V
